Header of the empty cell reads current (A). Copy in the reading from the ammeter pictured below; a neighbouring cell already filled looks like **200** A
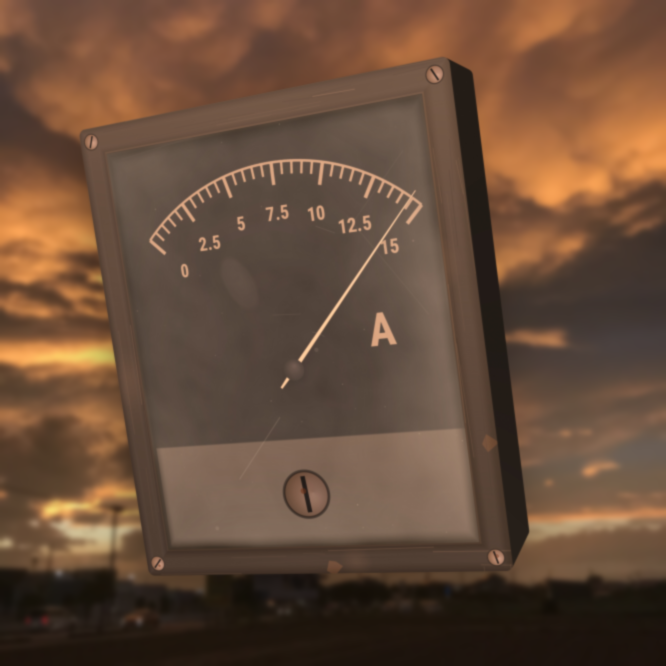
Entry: **14.5** A
